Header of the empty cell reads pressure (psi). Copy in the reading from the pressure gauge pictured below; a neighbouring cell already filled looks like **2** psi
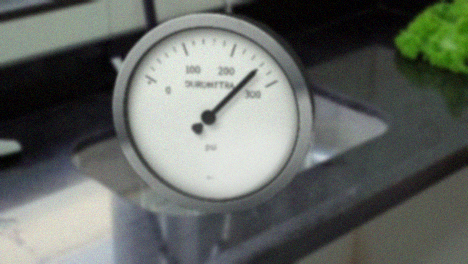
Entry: **260** psi
